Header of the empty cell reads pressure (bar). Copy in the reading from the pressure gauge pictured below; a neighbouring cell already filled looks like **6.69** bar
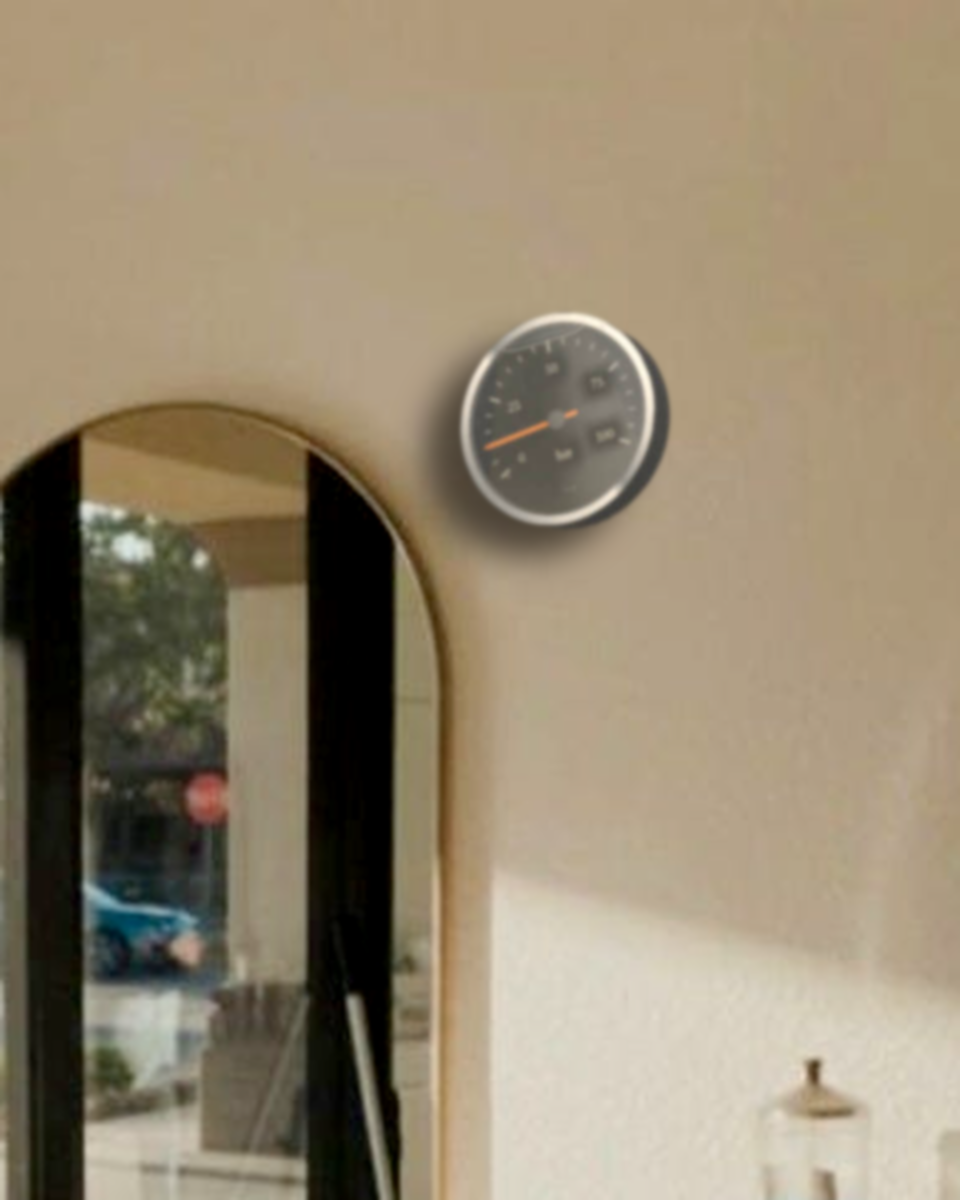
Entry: **10** bar
